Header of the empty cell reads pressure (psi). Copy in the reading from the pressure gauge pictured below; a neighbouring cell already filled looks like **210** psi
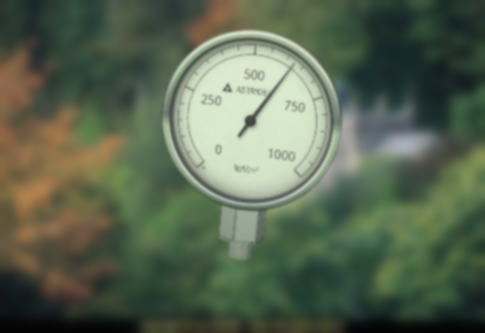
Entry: **625** psi
